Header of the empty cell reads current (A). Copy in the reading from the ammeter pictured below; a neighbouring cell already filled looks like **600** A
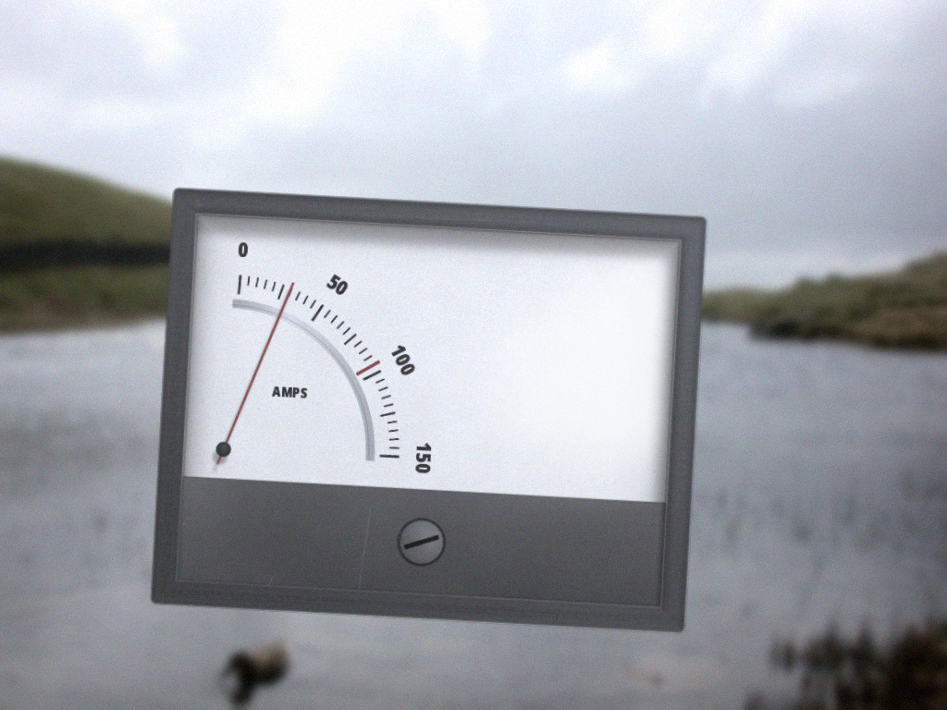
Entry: **30** A
